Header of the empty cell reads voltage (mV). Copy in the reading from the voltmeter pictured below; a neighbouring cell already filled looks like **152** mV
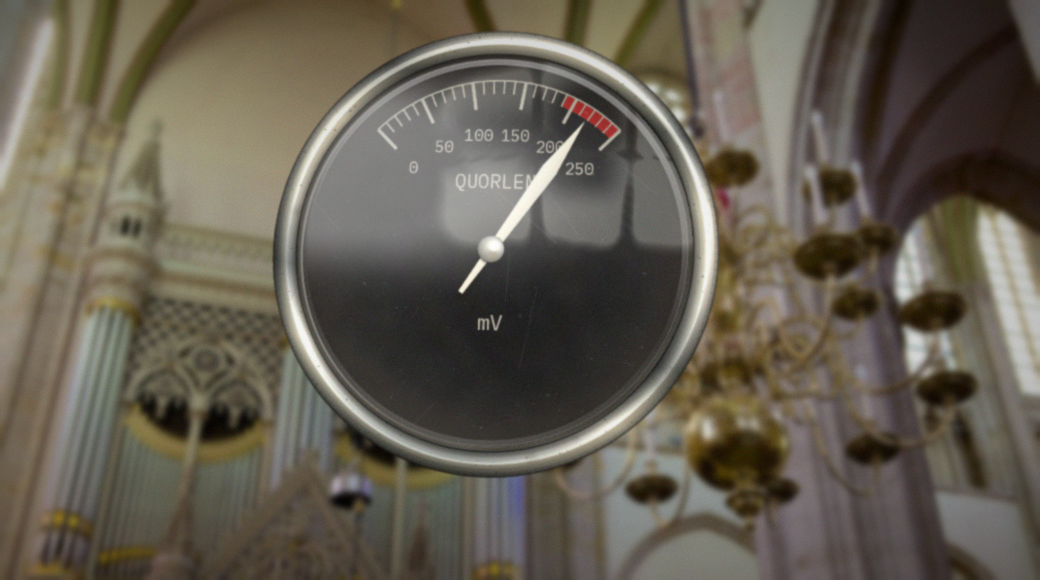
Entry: **220** mV
